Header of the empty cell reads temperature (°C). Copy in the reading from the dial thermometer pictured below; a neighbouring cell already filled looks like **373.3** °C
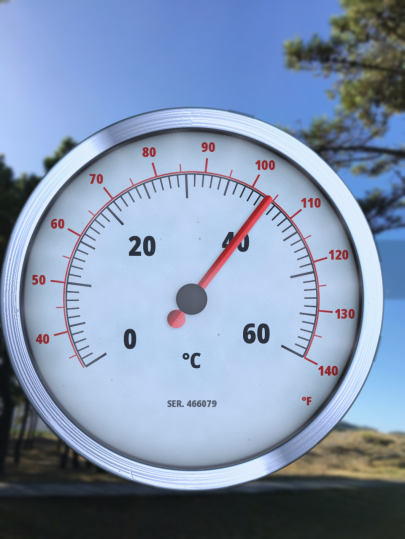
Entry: **40** °C
